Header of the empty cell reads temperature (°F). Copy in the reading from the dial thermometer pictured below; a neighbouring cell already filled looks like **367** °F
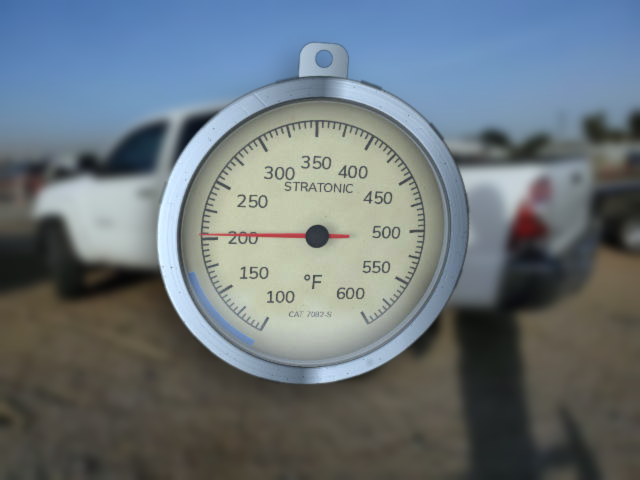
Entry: **205** °F
